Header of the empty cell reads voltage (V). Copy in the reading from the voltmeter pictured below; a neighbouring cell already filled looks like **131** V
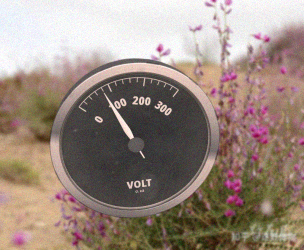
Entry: **80** V
